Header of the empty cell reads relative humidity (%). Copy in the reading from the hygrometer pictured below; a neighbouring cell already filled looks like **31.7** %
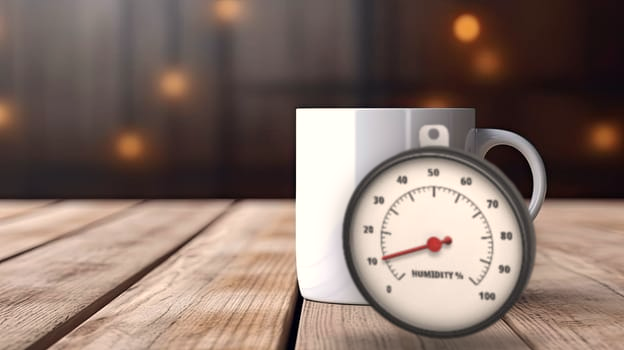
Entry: **10** %
